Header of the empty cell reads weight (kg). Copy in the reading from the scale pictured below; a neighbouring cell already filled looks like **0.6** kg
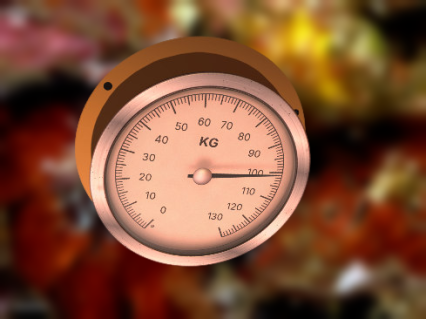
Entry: **100** kg
